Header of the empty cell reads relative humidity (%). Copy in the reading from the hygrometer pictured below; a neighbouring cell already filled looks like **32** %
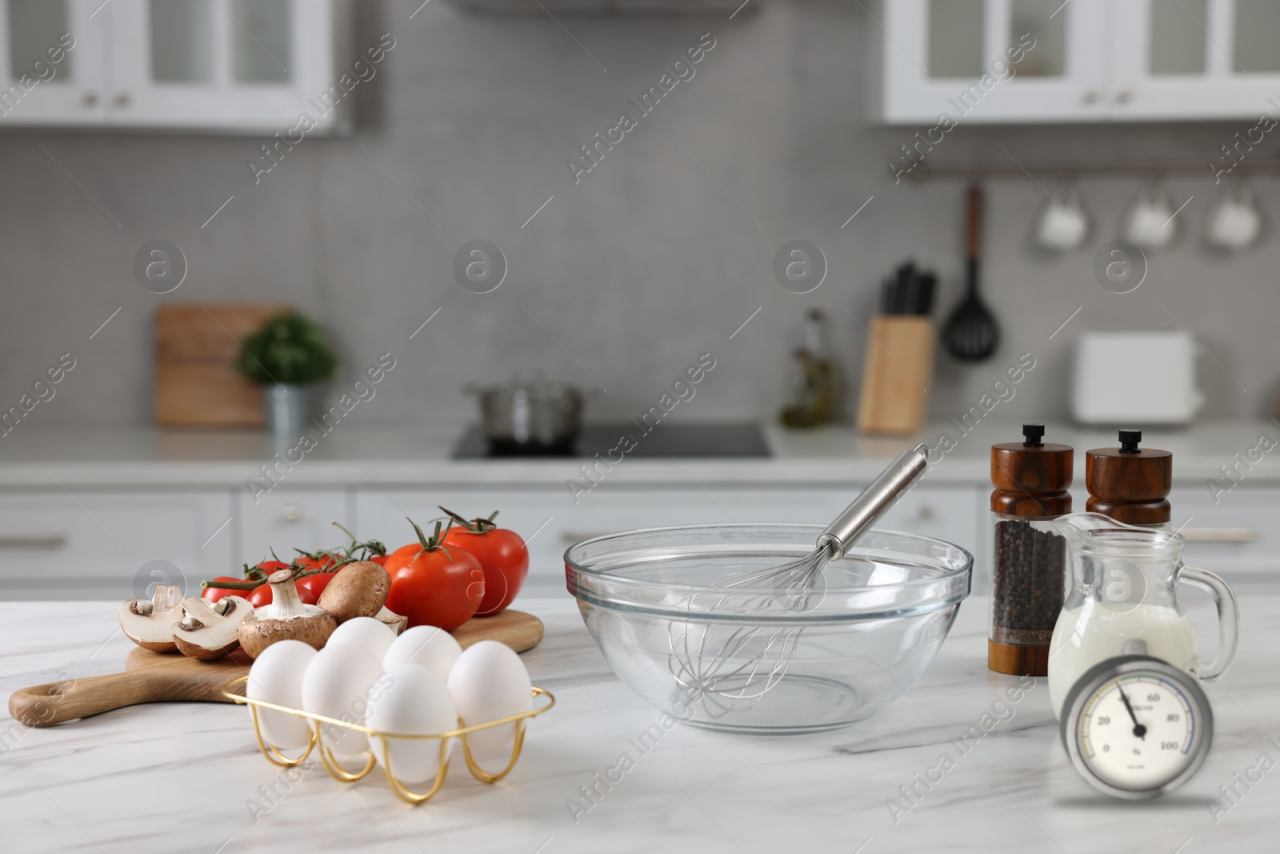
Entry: **40** %
